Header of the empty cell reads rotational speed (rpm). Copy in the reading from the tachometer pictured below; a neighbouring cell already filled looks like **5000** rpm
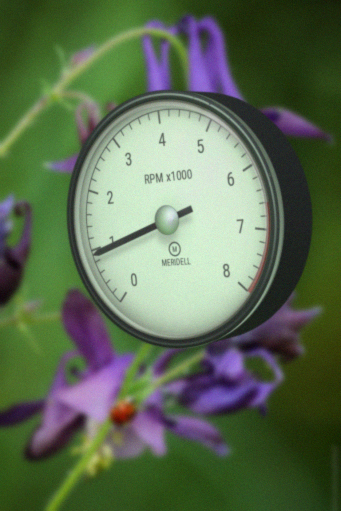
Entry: **900** rpm
